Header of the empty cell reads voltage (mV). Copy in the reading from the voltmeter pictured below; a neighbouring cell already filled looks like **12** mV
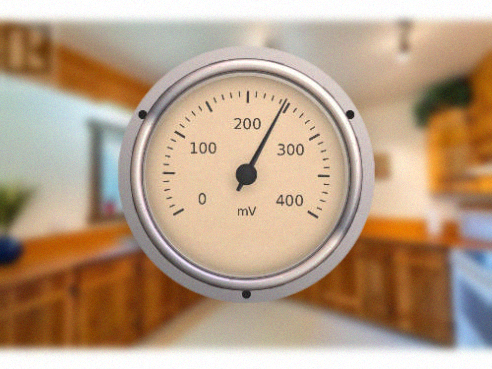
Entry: **245** mV
